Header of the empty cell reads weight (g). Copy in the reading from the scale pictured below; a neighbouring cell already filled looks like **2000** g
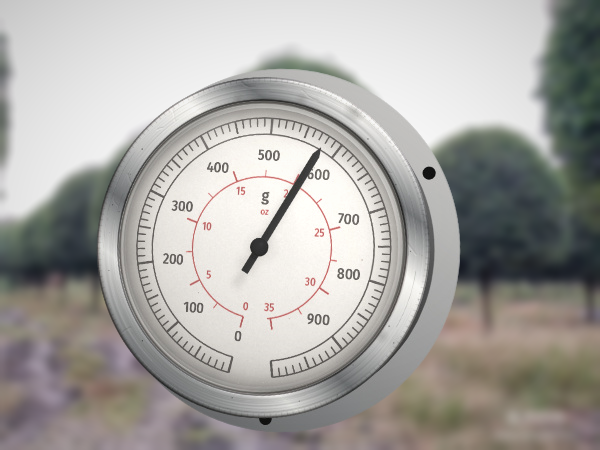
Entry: **580** g
